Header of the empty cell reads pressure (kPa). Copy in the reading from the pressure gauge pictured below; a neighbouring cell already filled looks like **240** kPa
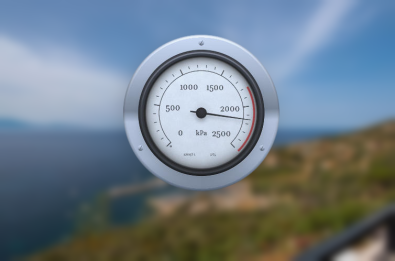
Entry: **2150** kPa
